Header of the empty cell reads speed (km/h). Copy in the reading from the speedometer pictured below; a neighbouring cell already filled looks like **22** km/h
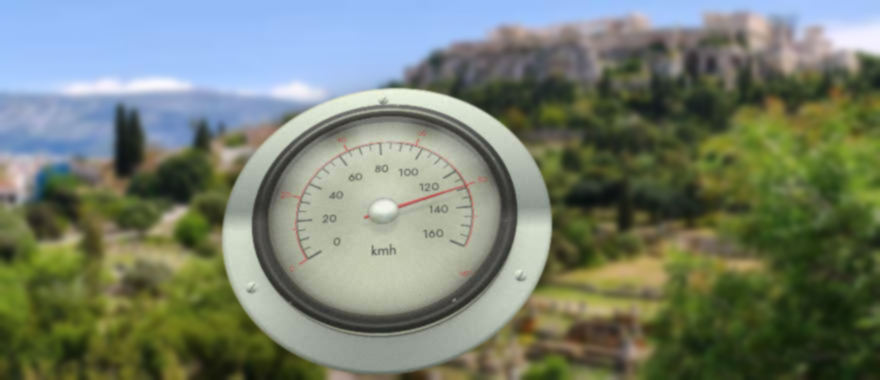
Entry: **130** km/h
